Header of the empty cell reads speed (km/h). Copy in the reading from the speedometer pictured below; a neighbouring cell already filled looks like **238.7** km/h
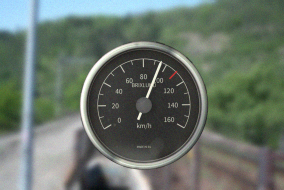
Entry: **95** km/h
